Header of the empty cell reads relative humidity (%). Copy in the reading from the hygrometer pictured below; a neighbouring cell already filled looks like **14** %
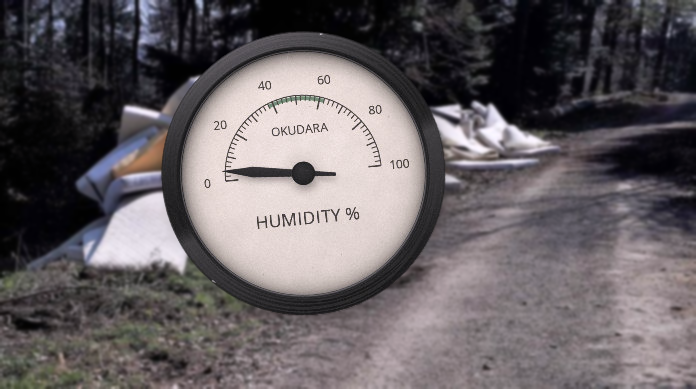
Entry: **4** %
